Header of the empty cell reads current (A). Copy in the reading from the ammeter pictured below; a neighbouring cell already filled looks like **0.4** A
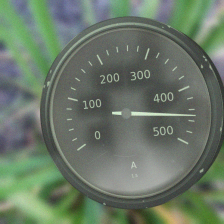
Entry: **450** A
